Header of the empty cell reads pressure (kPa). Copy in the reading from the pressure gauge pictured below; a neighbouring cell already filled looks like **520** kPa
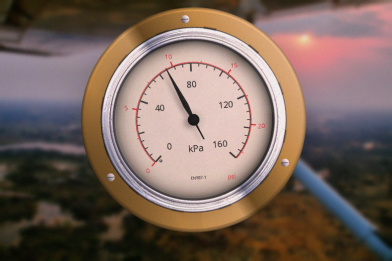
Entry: **65** kPa
